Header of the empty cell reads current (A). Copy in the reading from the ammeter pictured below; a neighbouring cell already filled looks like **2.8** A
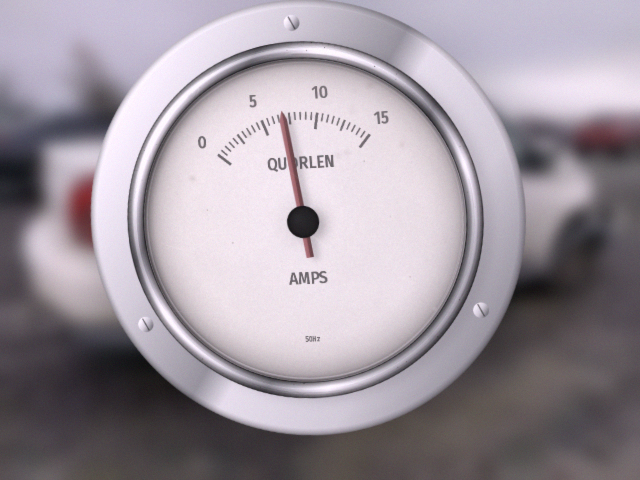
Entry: **7** A
